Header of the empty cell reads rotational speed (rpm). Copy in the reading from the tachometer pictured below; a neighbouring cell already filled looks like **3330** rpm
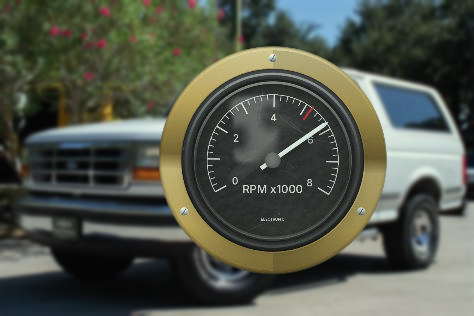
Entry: **5800** rpm
